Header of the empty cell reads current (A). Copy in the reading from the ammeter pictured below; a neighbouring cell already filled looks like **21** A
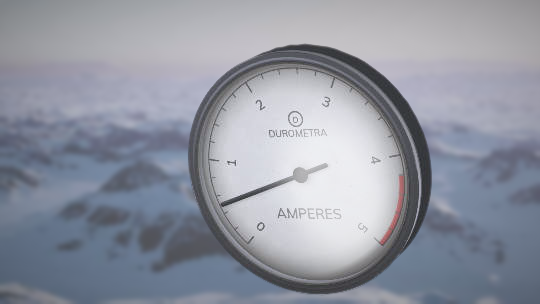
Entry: **0.5** A
